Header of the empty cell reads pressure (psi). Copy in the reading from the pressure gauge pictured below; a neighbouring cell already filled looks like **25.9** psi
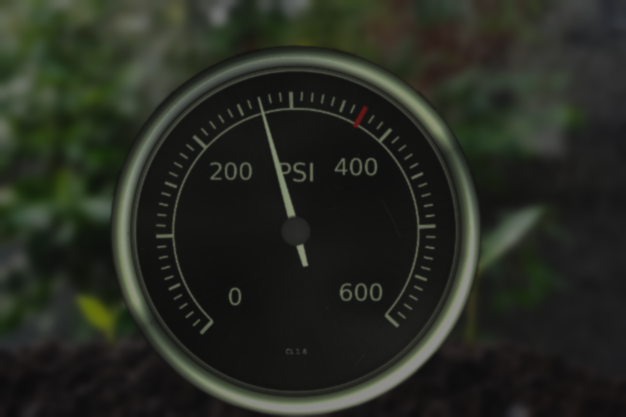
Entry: **270** psi
